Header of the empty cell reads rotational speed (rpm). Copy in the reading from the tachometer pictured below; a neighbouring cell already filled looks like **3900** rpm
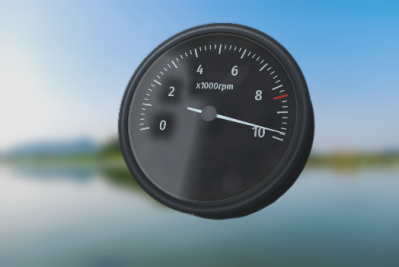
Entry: **9800** rpm
